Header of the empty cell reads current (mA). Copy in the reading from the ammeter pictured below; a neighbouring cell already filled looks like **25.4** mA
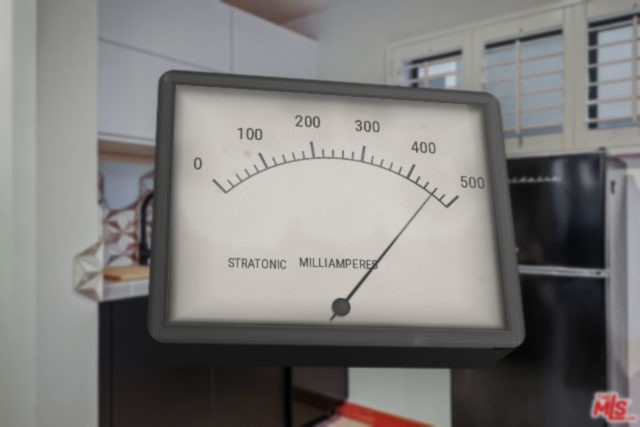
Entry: **460** mA
